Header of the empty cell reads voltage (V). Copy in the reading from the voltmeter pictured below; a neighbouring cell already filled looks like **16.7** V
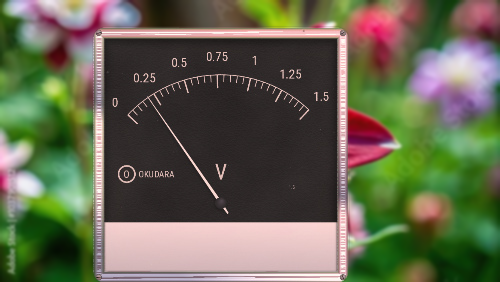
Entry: **0.2** V
